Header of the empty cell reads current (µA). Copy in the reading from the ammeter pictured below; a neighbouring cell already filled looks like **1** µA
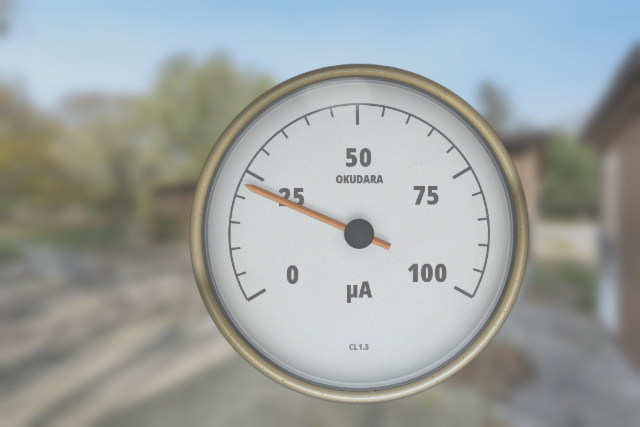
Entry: **22.5** µA
